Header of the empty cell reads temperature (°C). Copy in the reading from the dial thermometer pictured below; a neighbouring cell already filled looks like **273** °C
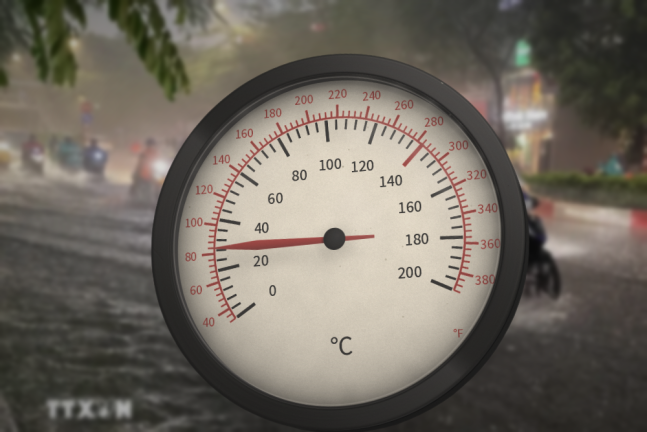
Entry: **28** °C
